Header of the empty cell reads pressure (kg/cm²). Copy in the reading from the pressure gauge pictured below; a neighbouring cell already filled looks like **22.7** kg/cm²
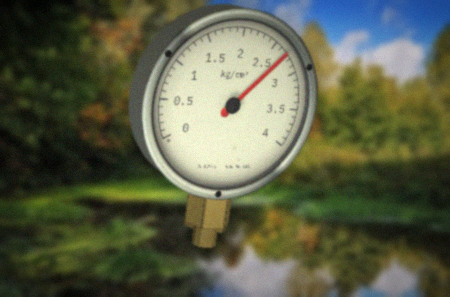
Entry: **2.7** kg/cm²
